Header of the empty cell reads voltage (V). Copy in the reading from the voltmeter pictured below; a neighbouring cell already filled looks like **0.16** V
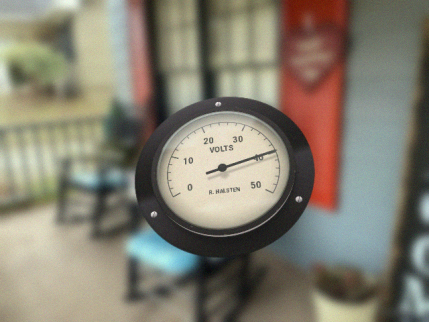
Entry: **40** V
